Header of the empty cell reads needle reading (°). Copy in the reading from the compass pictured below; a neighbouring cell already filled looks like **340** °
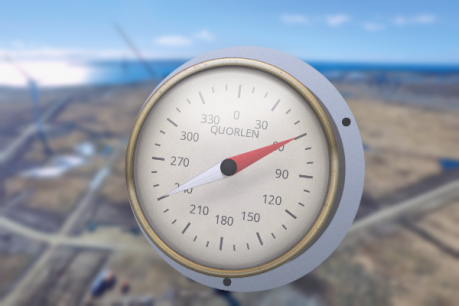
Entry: **60** °
